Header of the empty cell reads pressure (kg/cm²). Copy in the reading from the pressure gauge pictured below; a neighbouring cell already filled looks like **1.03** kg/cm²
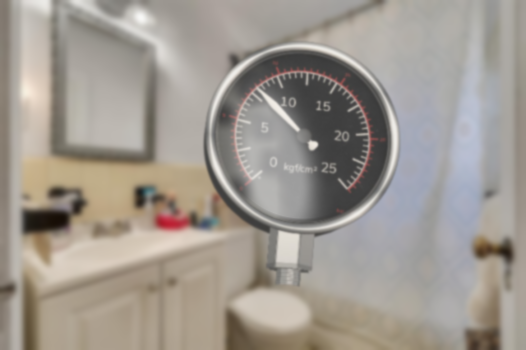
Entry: **8** kg/cm²
